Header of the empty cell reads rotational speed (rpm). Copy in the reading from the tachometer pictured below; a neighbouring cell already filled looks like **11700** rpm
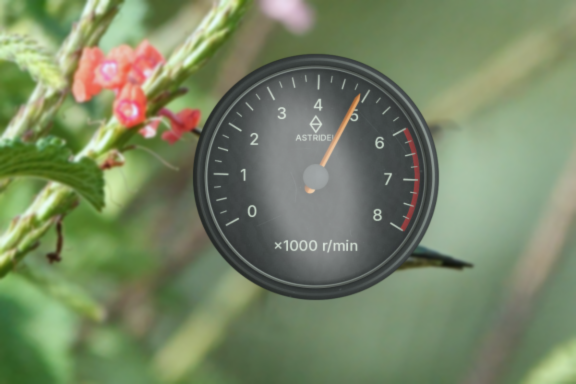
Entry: **4875** rpm
